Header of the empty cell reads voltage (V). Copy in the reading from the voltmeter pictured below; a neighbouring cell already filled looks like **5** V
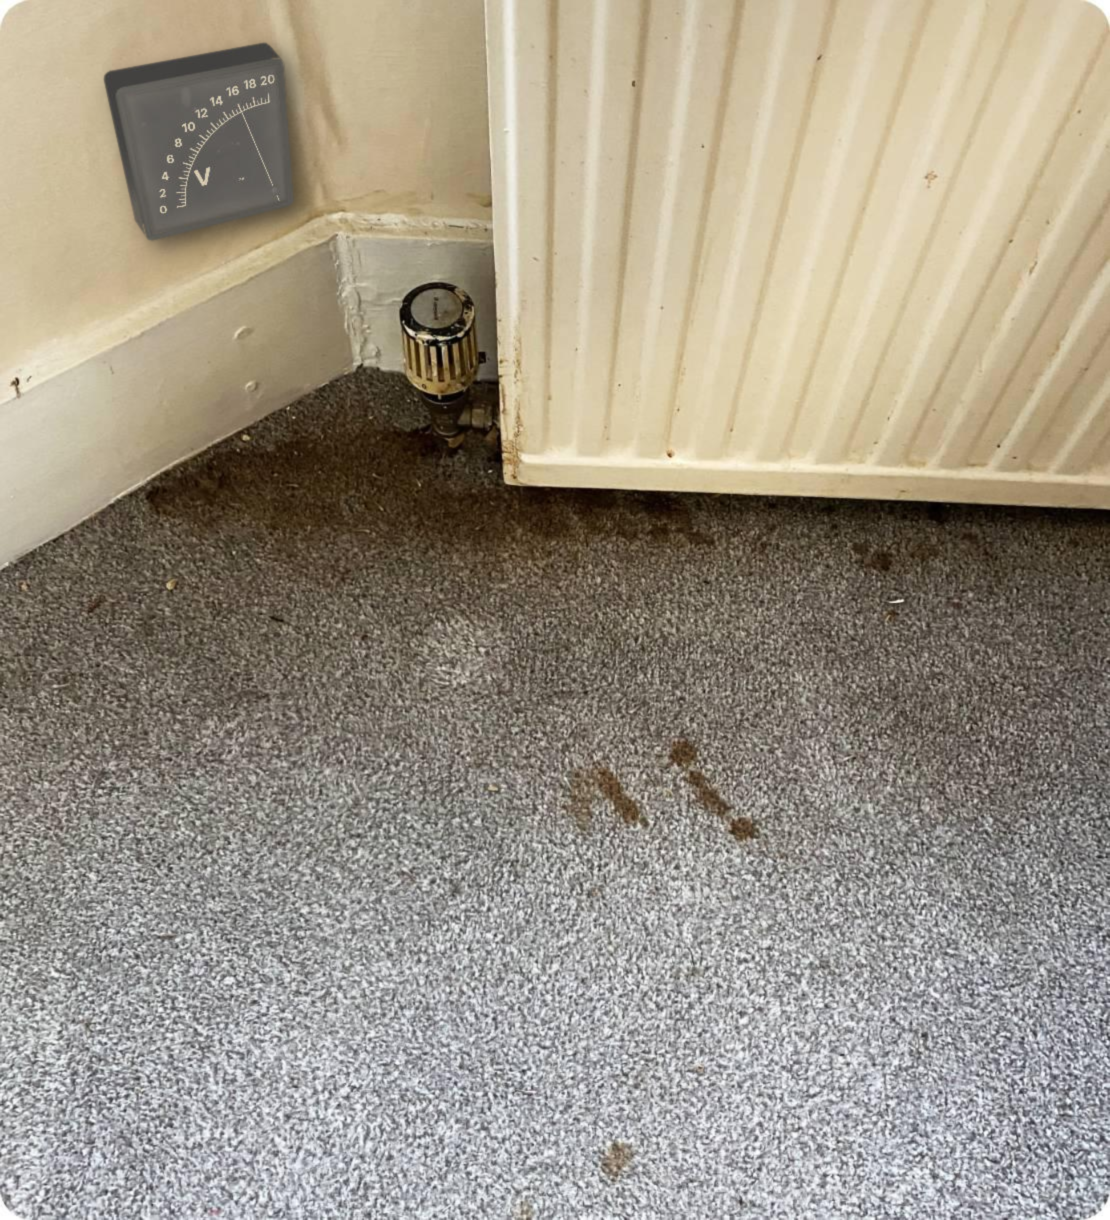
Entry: **16** V
